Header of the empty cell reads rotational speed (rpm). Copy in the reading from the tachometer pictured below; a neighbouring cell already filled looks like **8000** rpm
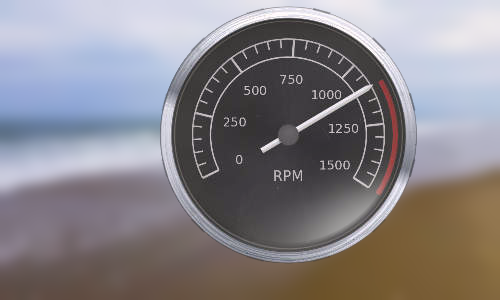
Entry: **1100** rpm
